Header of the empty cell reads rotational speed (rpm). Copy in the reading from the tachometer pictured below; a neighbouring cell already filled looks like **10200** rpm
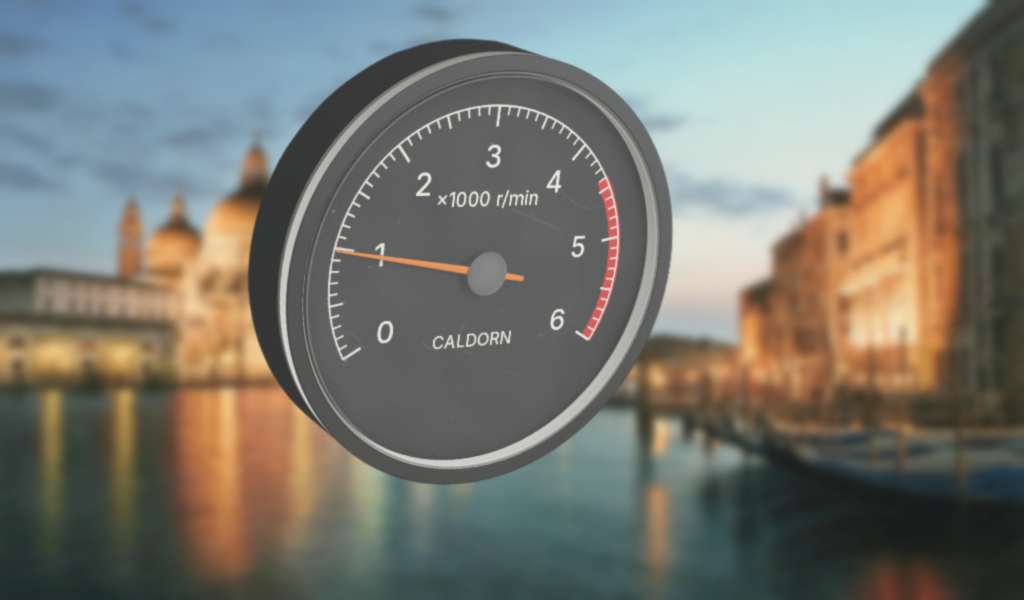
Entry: **1000** rpm
